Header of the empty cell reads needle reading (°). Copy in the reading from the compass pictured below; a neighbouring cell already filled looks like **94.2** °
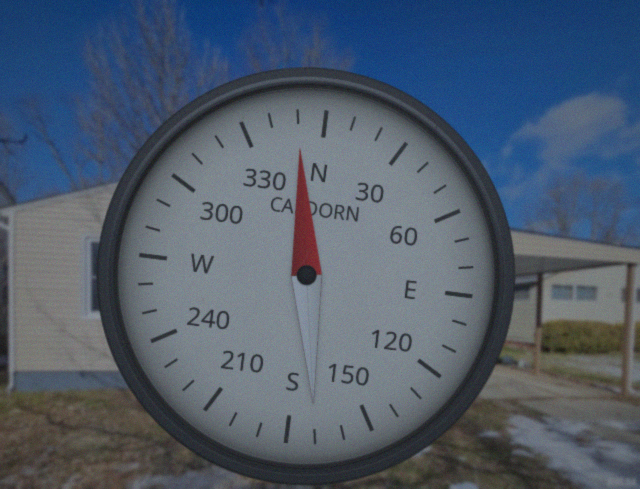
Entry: **350** °
